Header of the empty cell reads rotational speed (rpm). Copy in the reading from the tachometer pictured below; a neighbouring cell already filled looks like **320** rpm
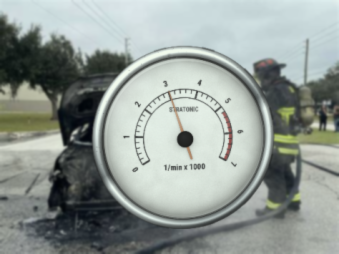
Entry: **3000** rpm
